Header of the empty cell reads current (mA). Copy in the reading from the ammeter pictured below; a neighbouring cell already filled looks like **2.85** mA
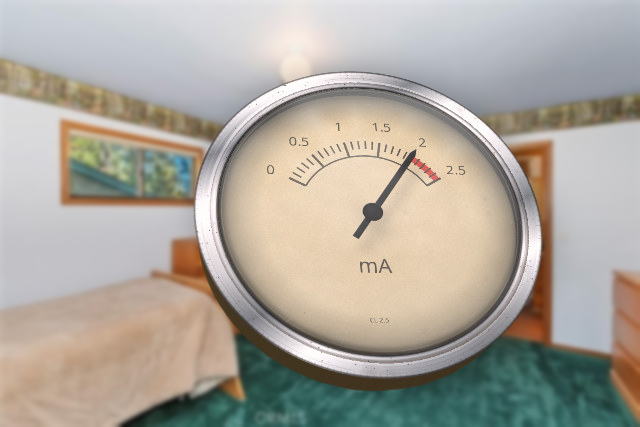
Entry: **2** mA
